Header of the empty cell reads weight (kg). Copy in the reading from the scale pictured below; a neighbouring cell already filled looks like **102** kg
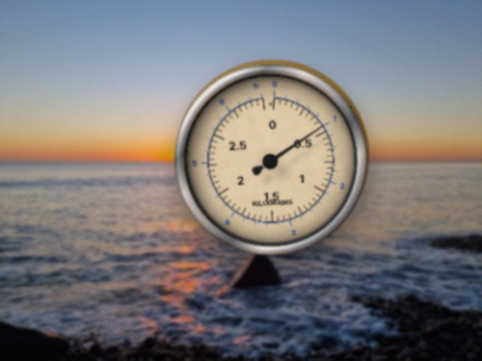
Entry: **0.45** kg
